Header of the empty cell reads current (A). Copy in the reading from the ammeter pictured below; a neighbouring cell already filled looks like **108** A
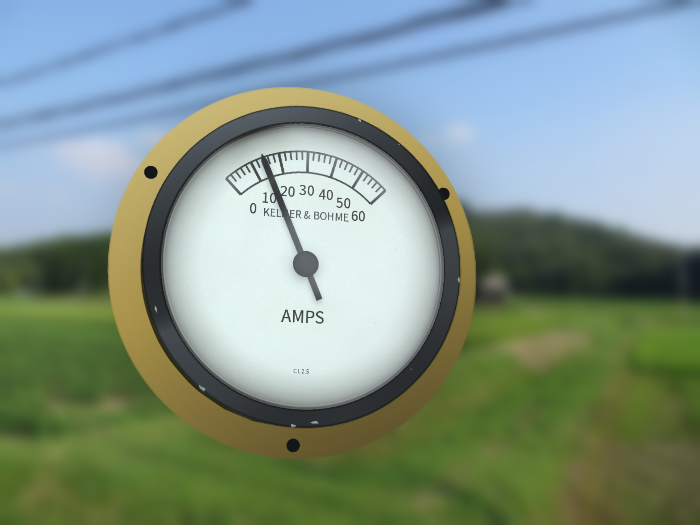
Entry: **14** A
